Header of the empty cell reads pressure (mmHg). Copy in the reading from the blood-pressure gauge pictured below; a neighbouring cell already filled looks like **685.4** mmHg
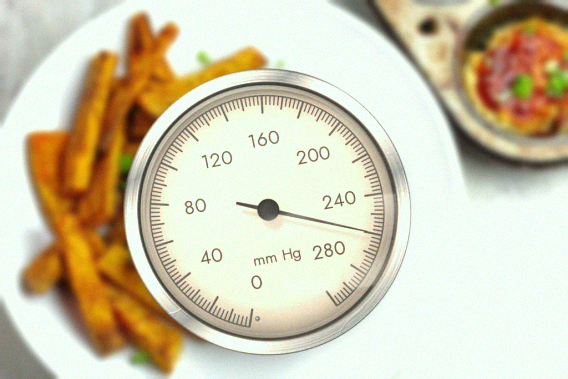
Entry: **260** mmHg
